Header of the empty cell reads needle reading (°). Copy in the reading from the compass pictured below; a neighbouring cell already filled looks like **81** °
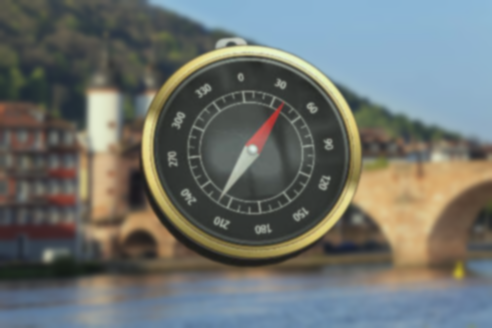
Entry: **40** °
